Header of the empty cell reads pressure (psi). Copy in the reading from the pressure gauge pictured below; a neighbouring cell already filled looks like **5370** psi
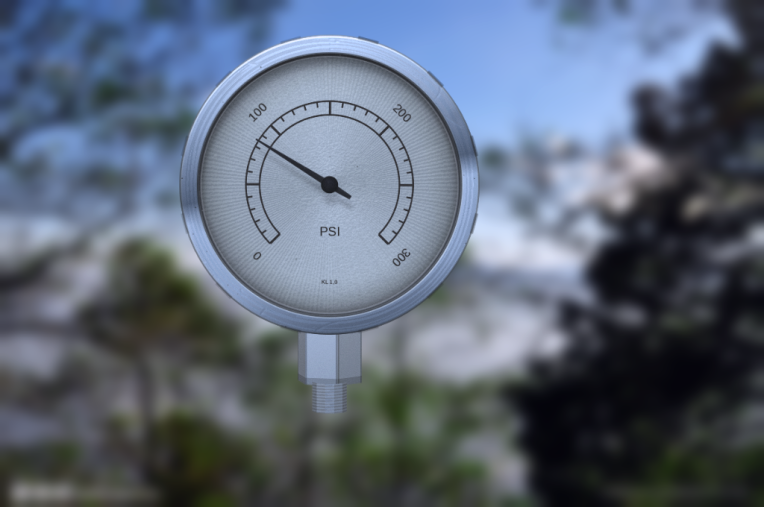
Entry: **85** psi
